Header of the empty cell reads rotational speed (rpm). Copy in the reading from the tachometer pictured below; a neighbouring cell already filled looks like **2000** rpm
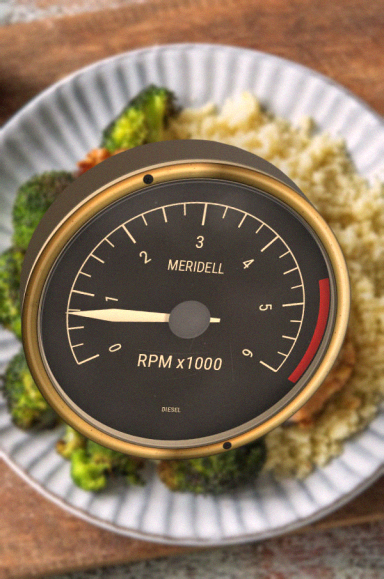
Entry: **750** rpm
